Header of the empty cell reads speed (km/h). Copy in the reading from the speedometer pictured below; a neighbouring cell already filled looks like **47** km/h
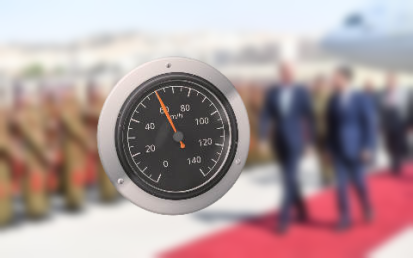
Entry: **60** km/h
